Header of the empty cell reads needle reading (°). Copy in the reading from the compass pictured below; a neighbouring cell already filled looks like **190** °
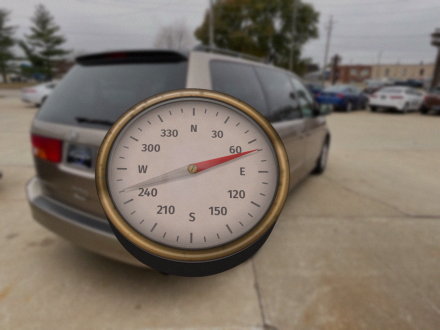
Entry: **70** °
